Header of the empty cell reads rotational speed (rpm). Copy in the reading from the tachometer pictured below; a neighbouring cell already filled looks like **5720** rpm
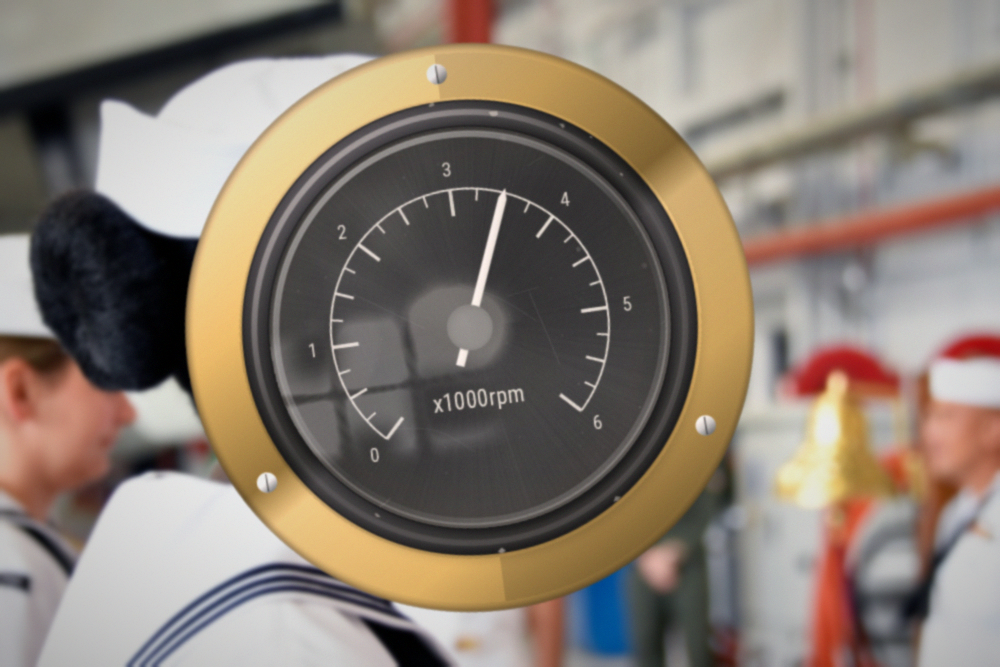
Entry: **3500** rpm
